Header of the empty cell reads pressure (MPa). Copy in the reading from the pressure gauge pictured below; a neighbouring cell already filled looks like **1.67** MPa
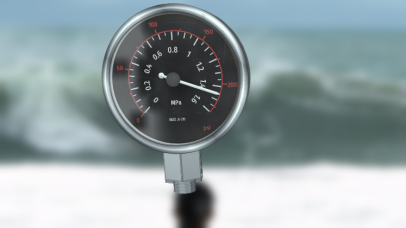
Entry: **1.45** MPa
